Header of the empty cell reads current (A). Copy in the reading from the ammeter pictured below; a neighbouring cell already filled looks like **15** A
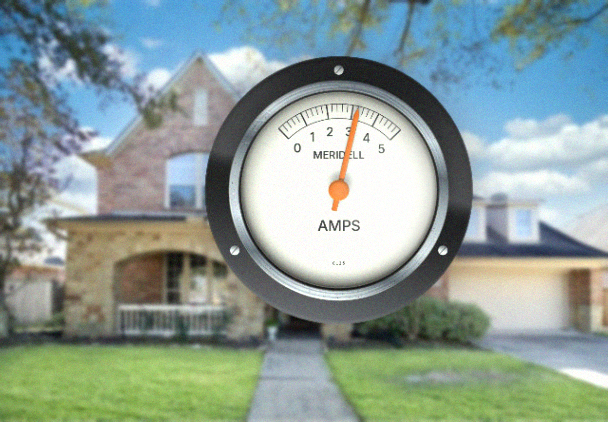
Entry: **3.2** A
